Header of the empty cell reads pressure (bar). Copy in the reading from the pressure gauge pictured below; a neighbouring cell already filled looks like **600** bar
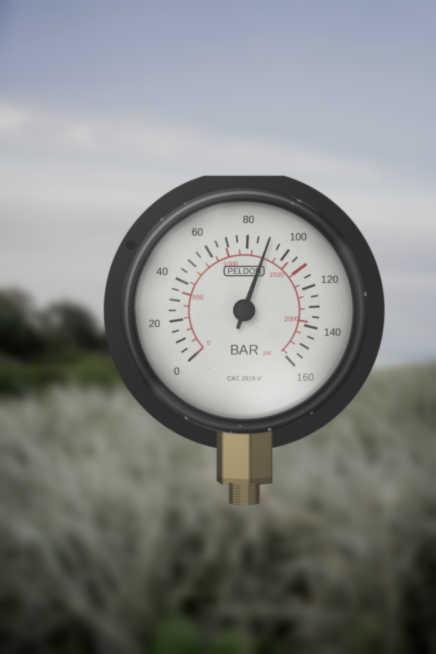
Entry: **90** bar
